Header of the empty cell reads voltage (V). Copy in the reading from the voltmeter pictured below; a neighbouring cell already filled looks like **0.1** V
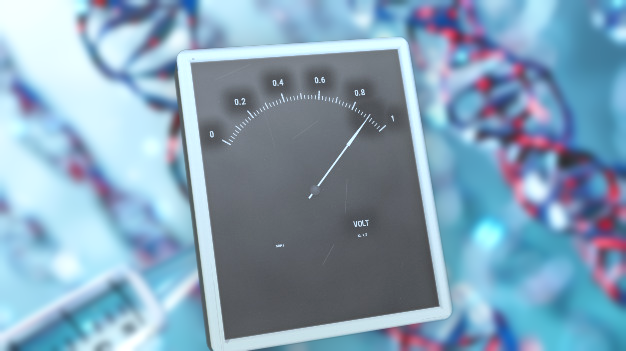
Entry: **0.9** V
